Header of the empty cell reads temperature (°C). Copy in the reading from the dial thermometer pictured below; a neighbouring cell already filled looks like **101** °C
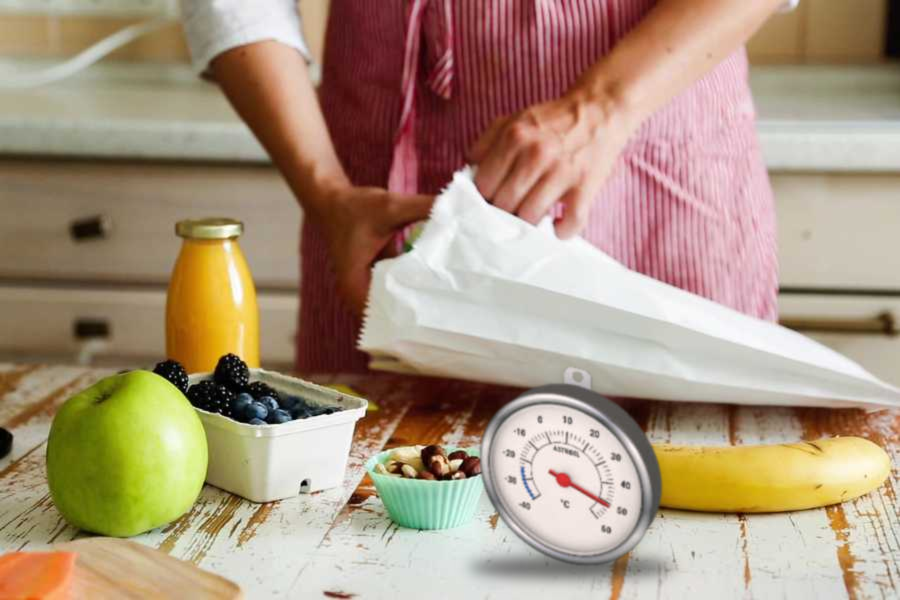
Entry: **50** °C
